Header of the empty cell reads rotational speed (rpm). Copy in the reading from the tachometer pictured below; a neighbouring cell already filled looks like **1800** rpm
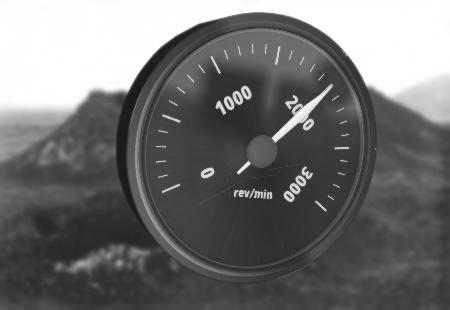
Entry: **2000** rpm
